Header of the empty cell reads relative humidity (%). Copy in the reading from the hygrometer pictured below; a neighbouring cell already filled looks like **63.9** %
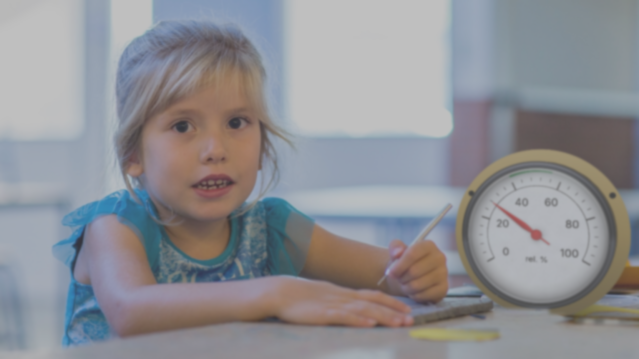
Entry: **28** %
